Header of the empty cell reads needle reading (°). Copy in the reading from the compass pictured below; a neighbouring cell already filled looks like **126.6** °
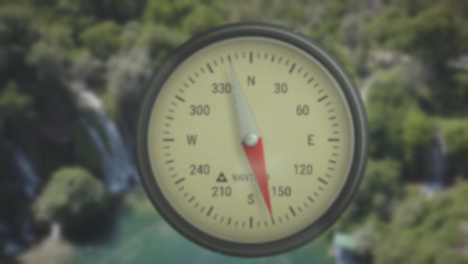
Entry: **165** °
